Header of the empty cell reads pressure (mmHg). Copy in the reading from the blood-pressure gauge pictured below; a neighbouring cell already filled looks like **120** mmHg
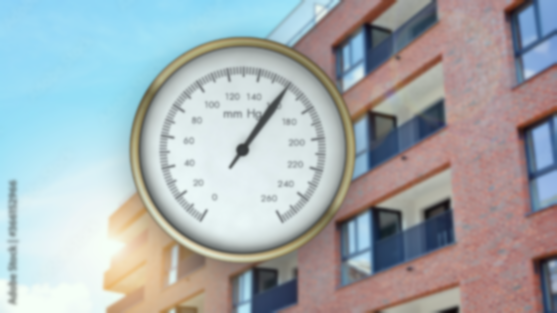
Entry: **160** mmHg
